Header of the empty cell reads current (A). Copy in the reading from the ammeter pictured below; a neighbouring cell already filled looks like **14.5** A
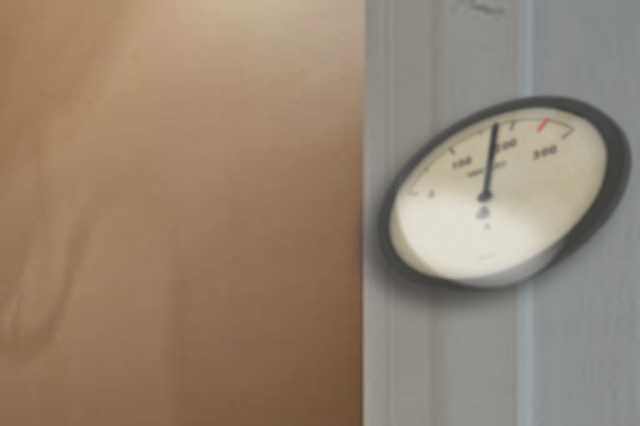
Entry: **175** A
